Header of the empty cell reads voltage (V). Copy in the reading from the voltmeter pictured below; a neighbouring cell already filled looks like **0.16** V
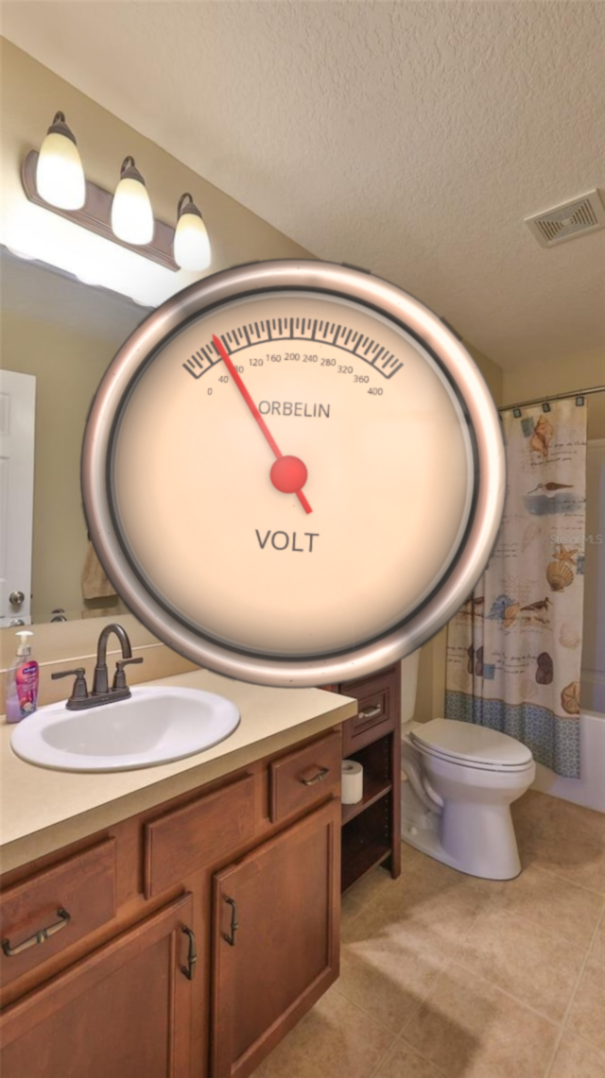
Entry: **70** V
